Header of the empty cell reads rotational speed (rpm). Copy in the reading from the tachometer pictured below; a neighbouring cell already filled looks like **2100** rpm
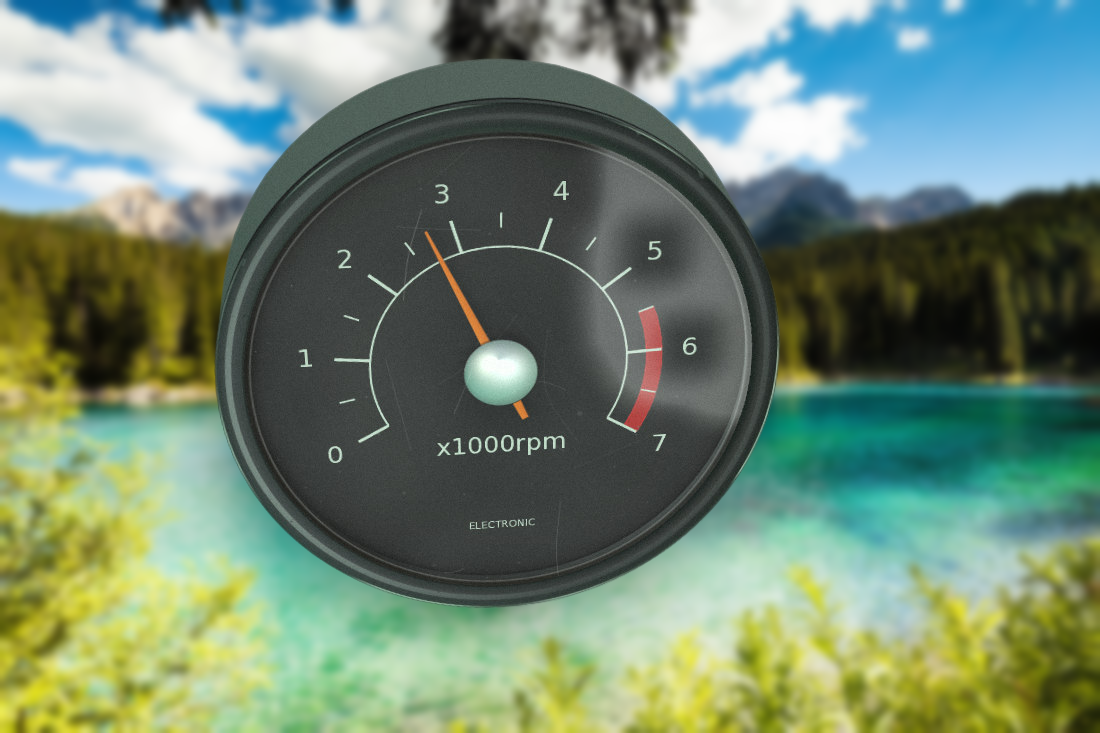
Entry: **2750** rpm
